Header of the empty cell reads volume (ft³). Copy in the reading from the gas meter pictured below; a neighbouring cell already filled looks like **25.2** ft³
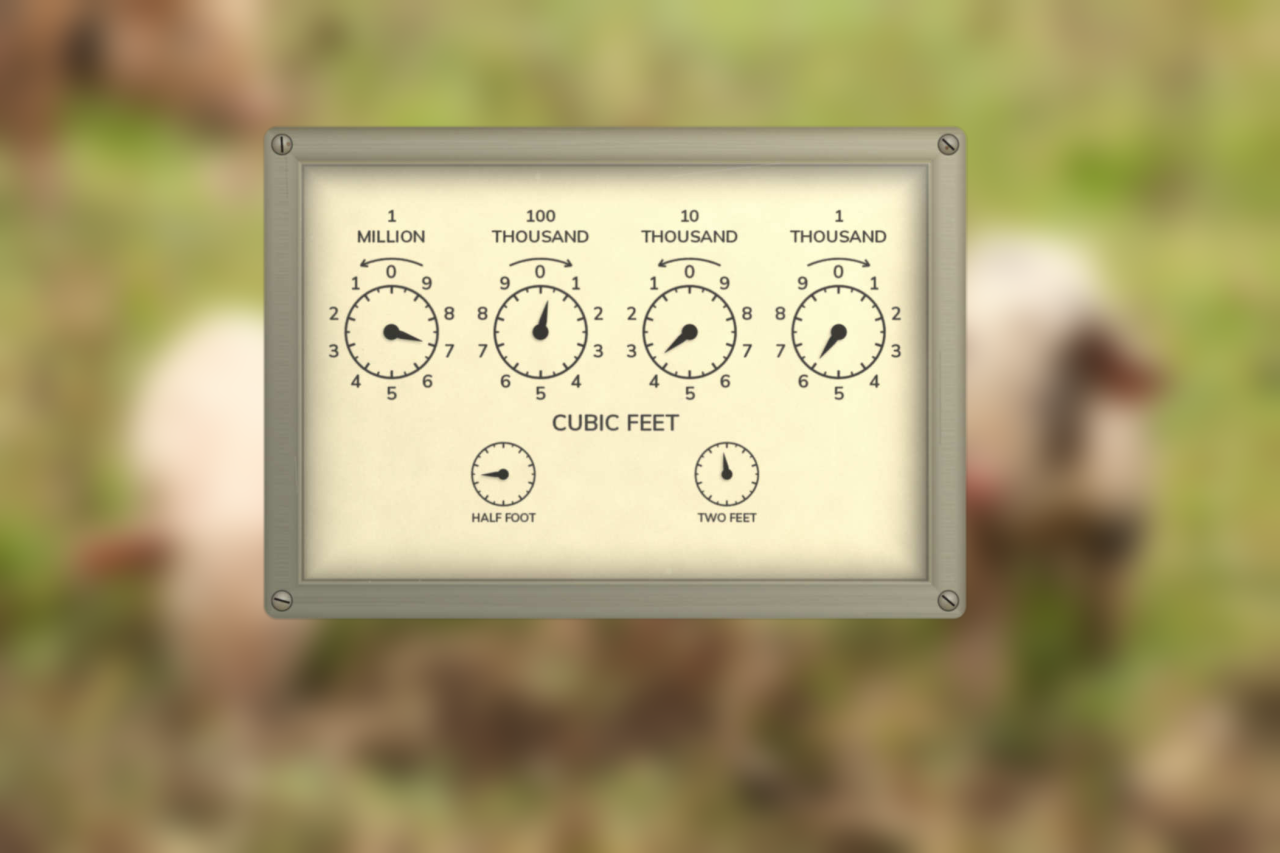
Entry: **703600** ft³
